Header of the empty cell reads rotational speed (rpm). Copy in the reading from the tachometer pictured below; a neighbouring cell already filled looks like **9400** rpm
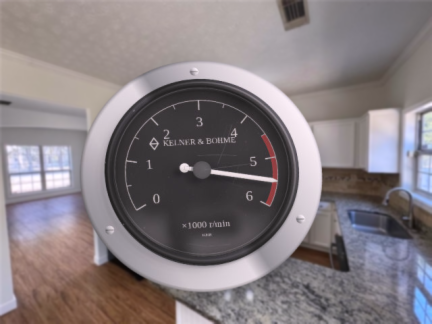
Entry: **5500** rpm
